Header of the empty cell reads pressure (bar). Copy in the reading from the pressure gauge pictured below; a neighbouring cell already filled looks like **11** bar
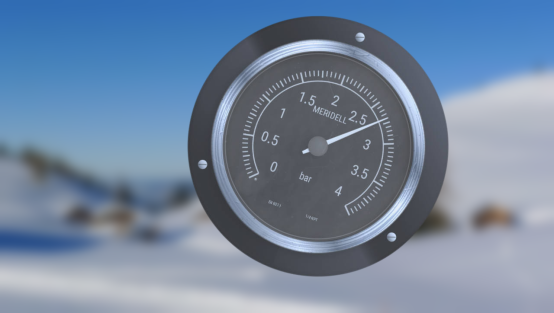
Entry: **2.7** bar
